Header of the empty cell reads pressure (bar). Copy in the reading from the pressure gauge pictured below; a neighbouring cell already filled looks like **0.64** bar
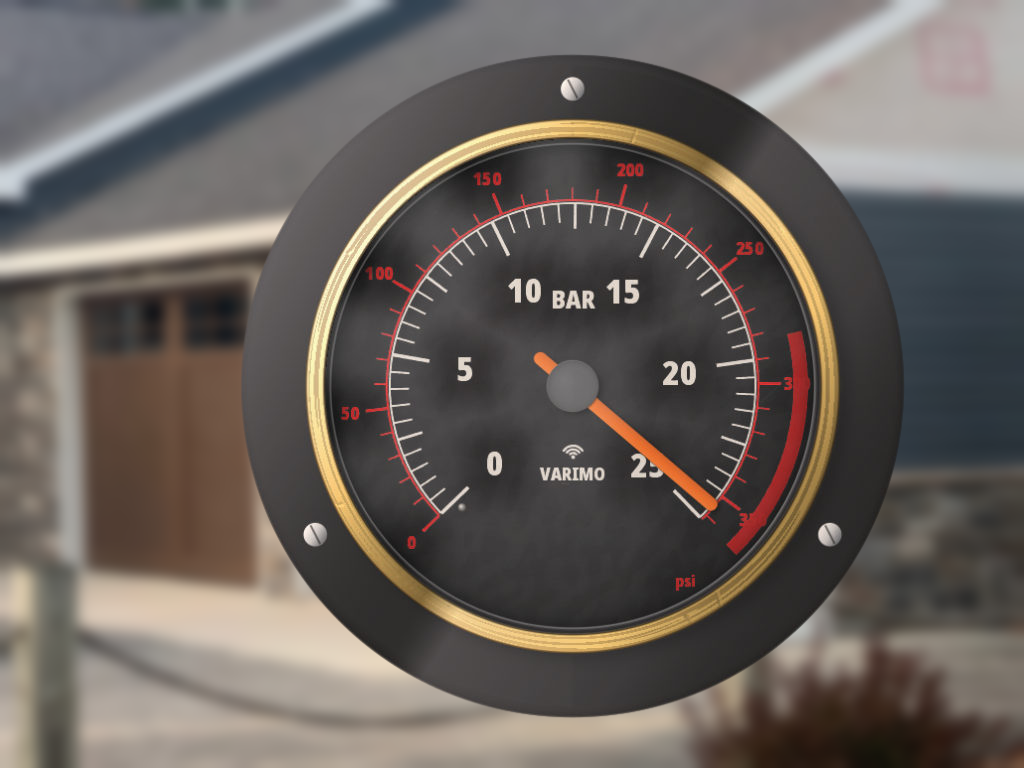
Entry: **24.5** bar
